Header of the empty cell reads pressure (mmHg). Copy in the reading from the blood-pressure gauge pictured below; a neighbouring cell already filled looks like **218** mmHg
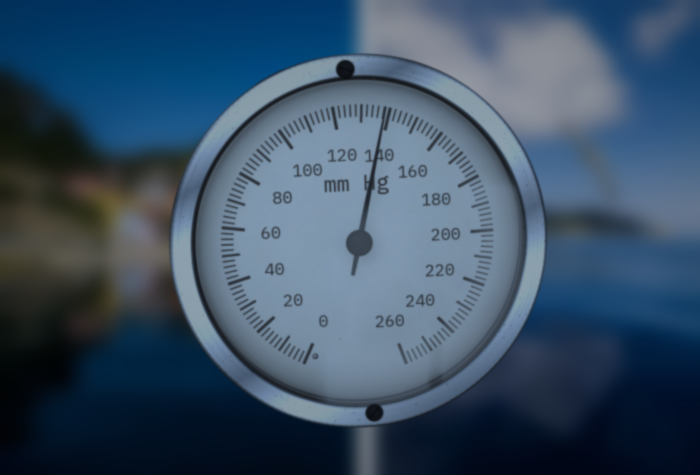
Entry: **138** mmHg
